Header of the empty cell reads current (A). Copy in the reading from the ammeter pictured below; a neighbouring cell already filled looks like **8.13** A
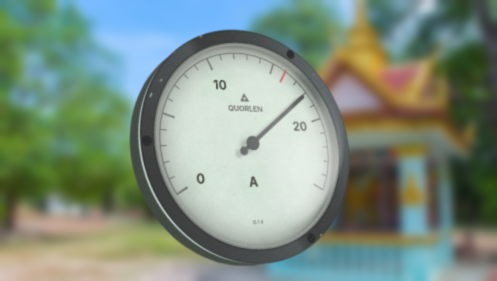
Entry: **18** A
